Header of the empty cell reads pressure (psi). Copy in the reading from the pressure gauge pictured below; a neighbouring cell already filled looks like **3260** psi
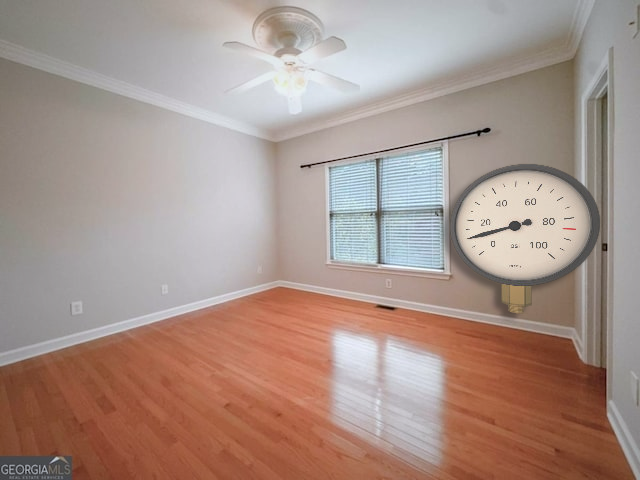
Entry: **10** psi
